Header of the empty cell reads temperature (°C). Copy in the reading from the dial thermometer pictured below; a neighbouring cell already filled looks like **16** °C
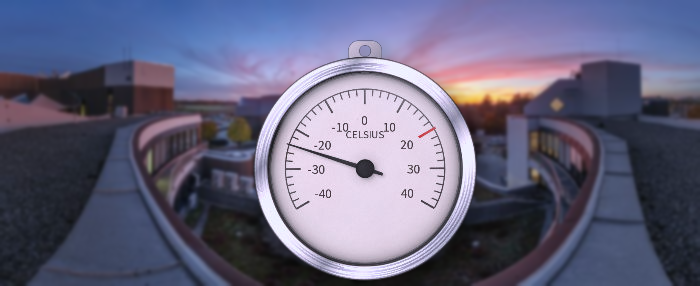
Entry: **-24** °C
